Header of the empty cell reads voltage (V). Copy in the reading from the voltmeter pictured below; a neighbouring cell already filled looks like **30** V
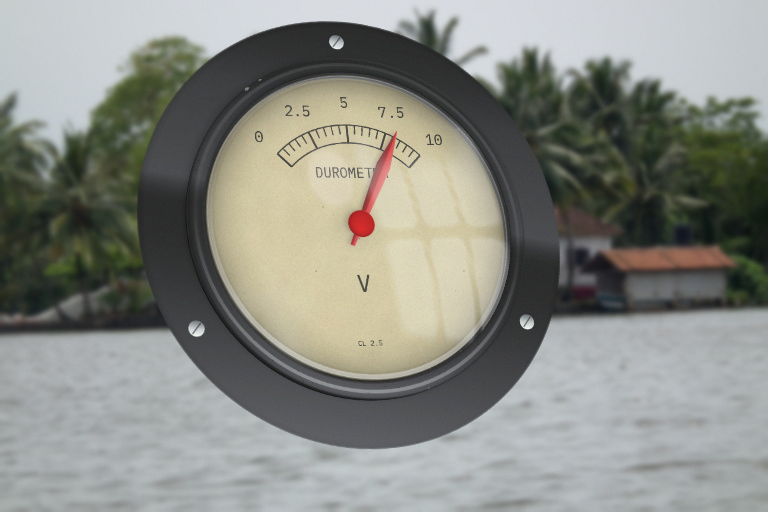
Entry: **8** V
